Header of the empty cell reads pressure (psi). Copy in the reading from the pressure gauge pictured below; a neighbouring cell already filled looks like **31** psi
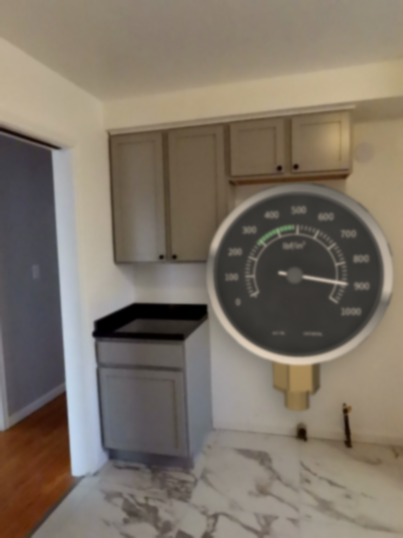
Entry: **900** psi
